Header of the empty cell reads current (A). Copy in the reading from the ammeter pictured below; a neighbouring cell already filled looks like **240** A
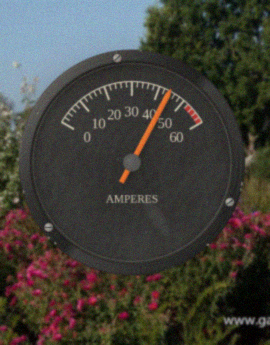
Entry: **44** A
